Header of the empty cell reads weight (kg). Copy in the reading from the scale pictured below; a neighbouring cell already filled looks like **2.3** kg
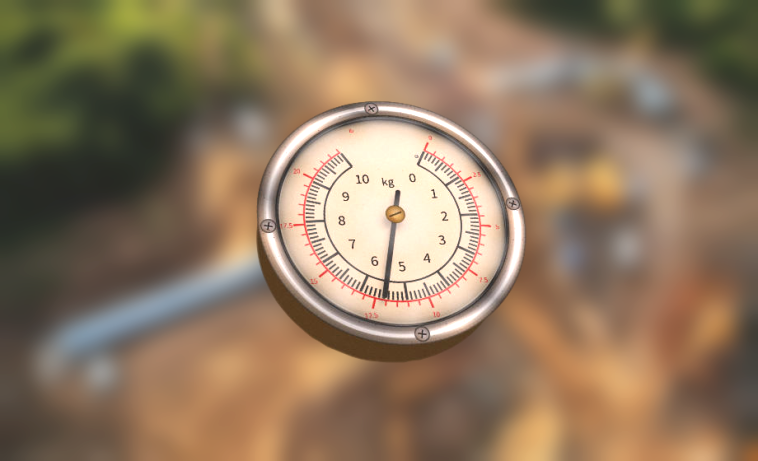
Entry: **5.5** kg
